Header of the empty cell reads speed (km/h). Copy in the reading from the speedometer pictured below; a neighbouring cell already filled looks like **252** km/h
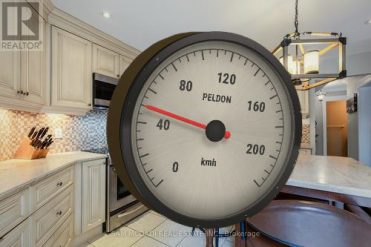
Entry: **50** km/h
